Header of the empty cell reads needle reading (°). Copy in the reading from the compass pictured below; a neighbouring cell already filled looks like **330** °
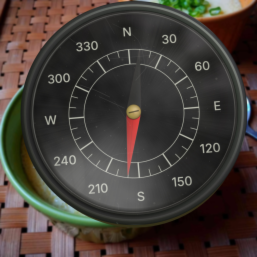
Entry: **190** °
